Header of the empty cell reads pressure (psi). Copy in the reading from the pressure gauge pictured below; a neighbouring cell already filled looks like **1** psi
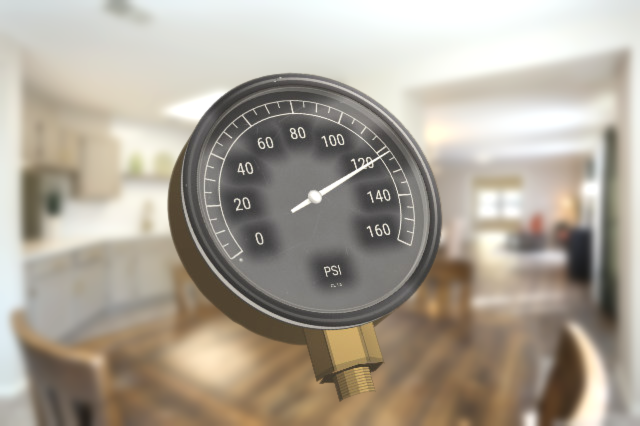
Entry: **122.5** psi
